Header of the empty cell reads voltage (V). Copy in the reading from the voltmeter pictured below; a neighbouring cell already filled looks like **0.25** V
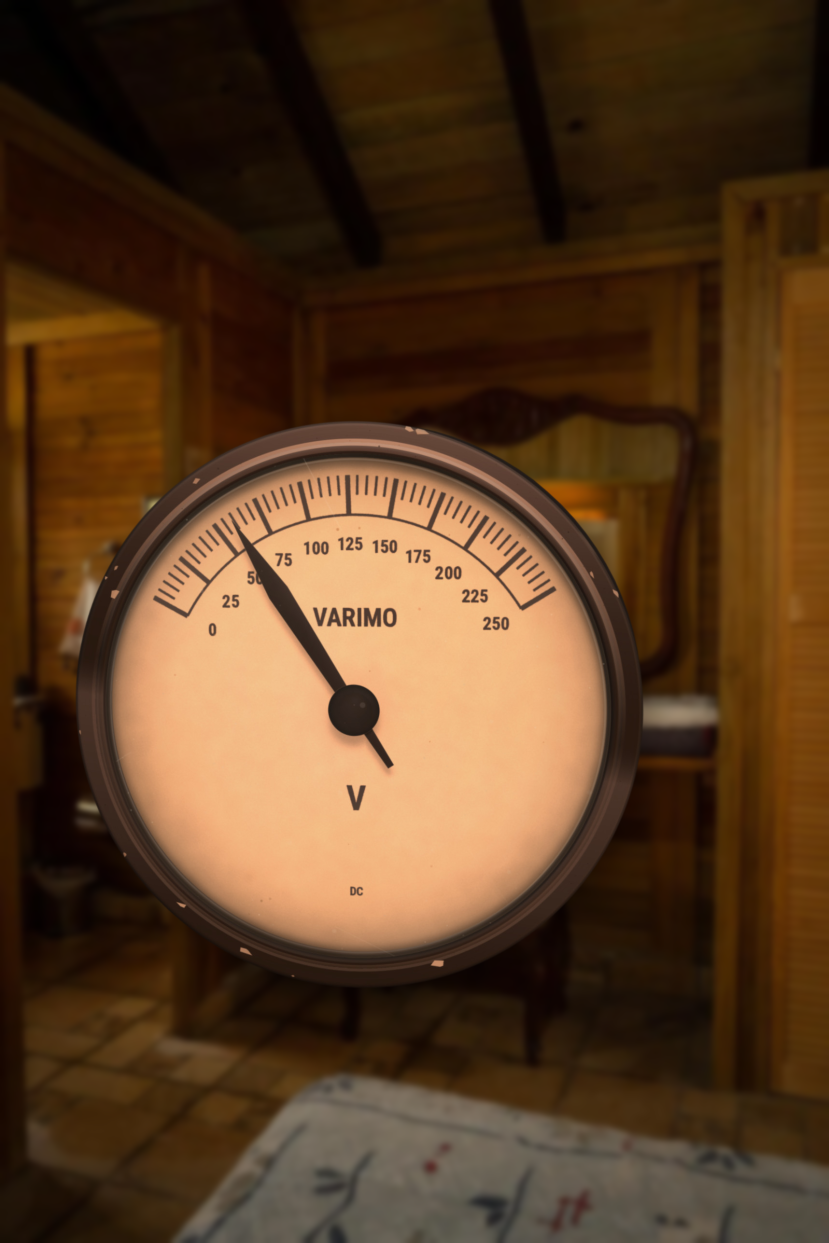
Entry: **60** V
